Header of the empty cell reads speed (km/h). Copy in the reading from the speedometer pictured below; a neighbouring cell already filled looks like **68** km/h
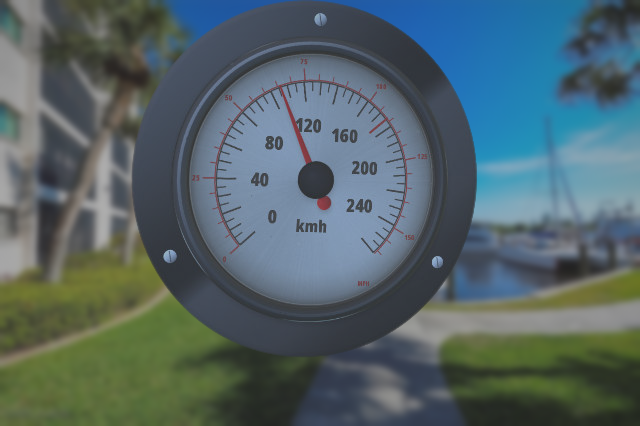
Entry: **105** km/h
